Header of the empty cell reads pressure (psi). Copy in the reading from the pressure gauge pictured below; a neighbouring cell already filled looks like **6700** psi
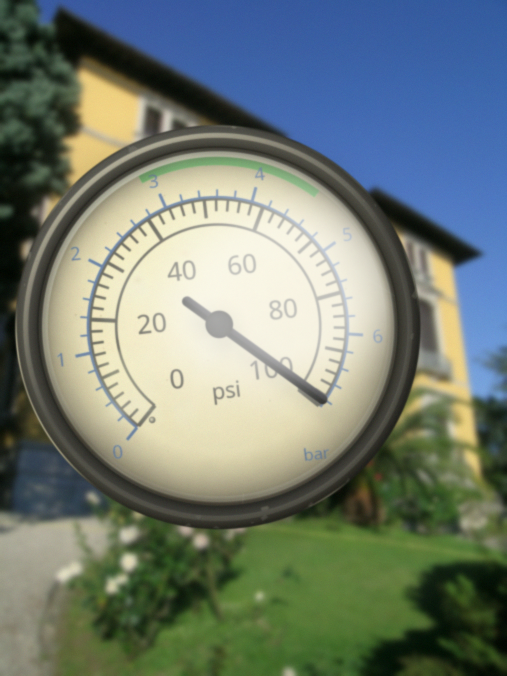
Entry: **99** psi
